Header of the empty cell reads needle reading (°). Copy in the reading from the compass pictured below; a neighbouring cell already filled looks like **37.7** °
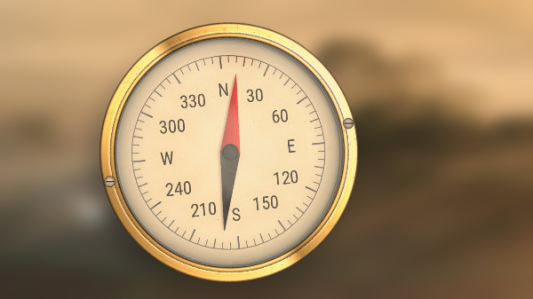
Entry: **10** °
